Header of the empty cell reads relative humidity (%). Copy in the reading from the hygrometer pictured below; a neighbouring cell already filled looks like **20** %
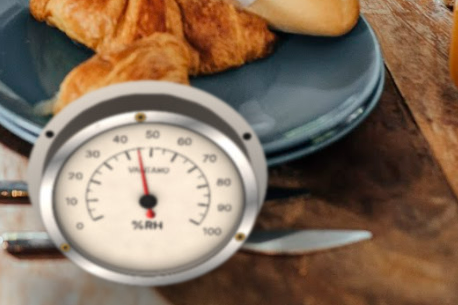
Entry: **45** %
